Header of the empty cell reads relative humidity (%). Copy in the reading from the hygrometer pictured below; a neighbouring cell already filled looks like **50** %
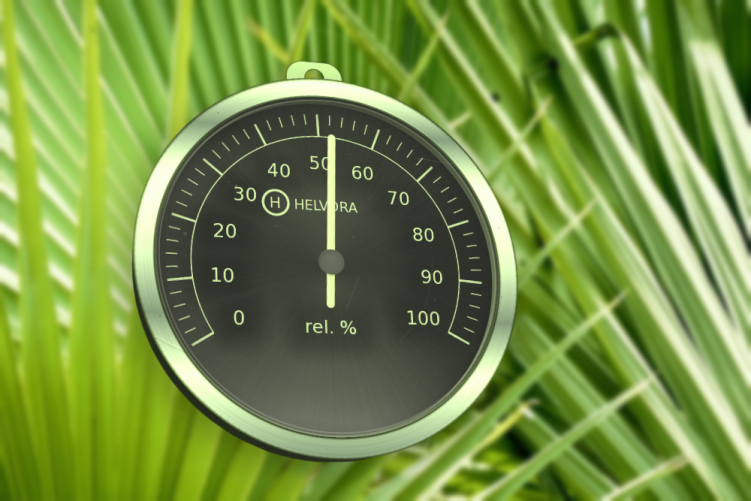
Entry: **52** %
